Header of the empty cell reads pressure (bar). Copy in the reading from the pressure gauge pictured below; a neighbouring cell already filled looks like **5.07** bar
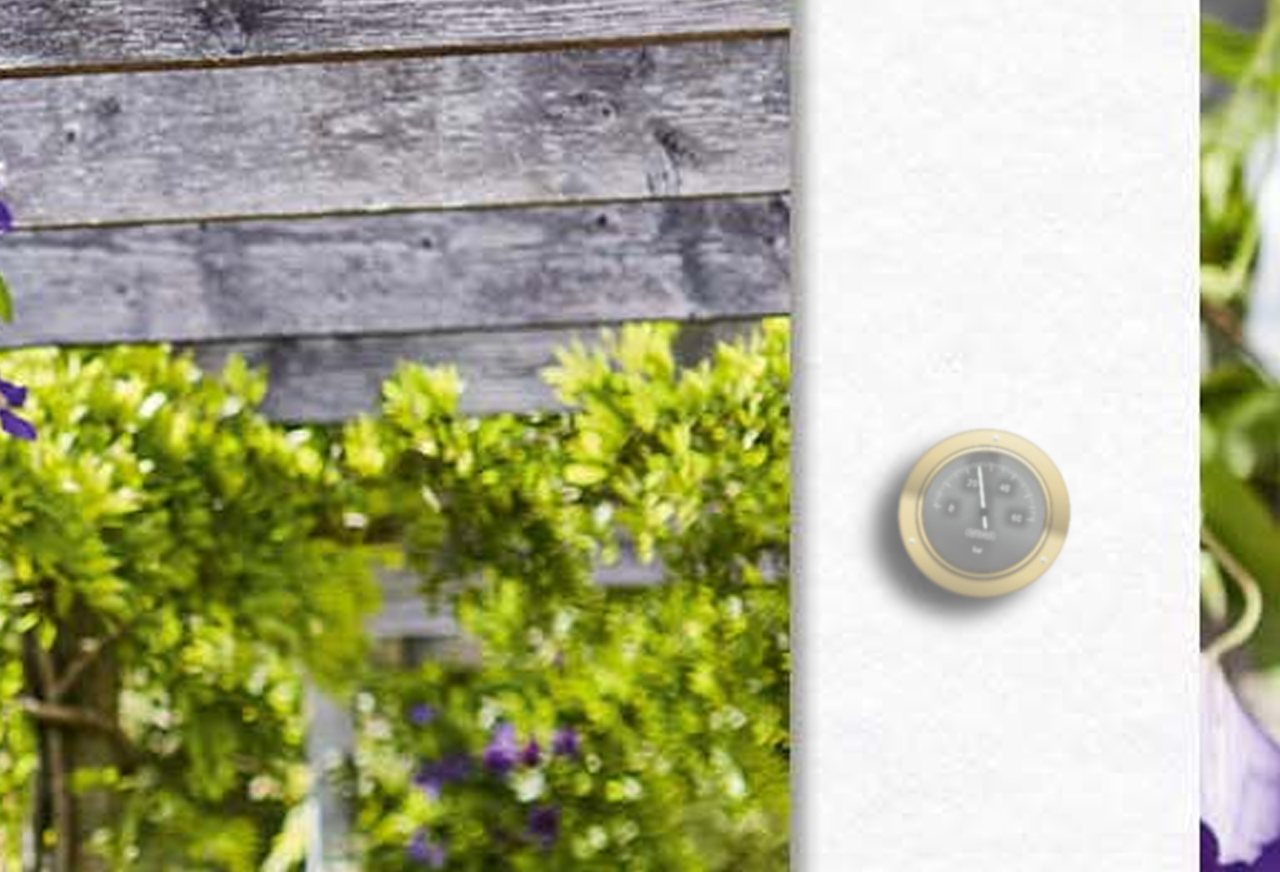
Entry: **25** bar
